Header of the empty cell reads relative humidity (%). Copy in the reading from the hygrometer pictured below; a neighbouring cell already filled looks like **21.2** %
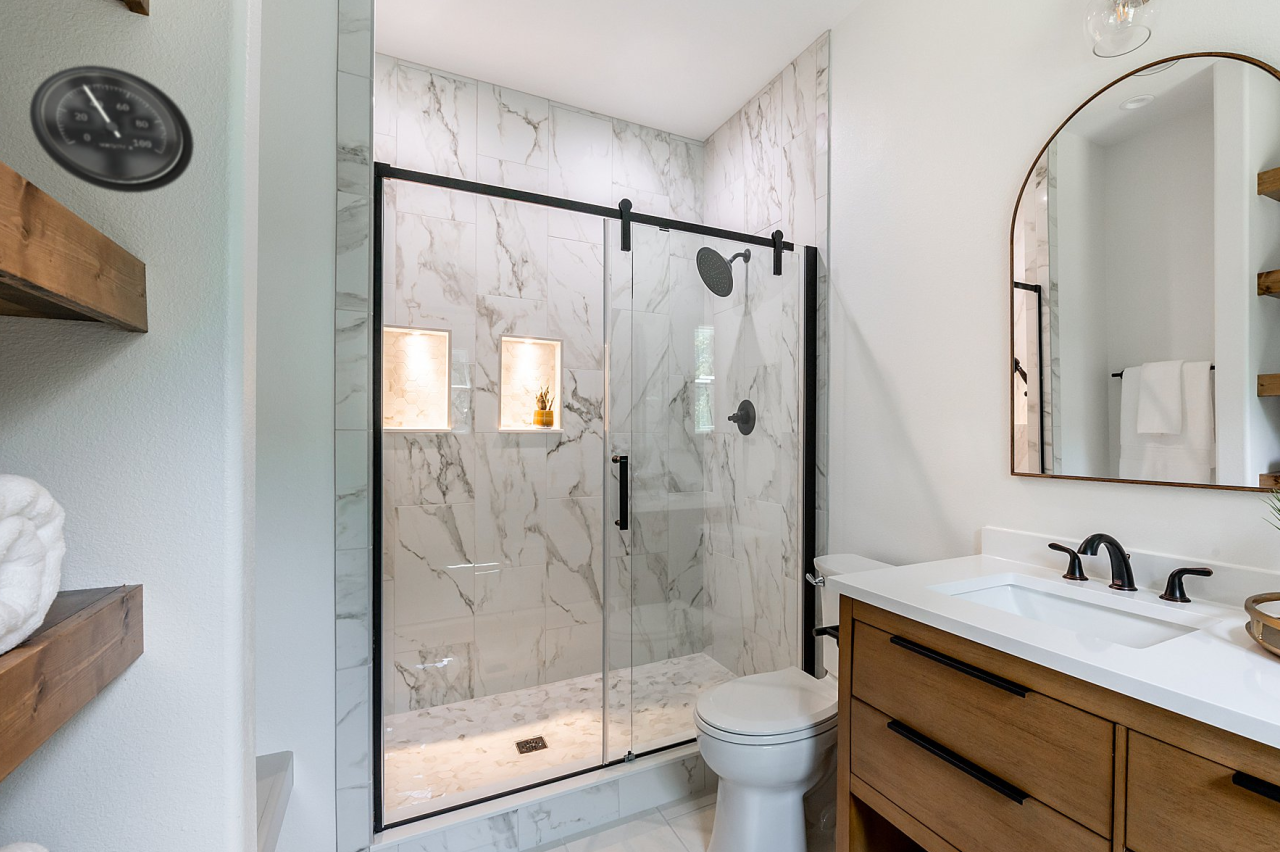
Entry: **40** %
